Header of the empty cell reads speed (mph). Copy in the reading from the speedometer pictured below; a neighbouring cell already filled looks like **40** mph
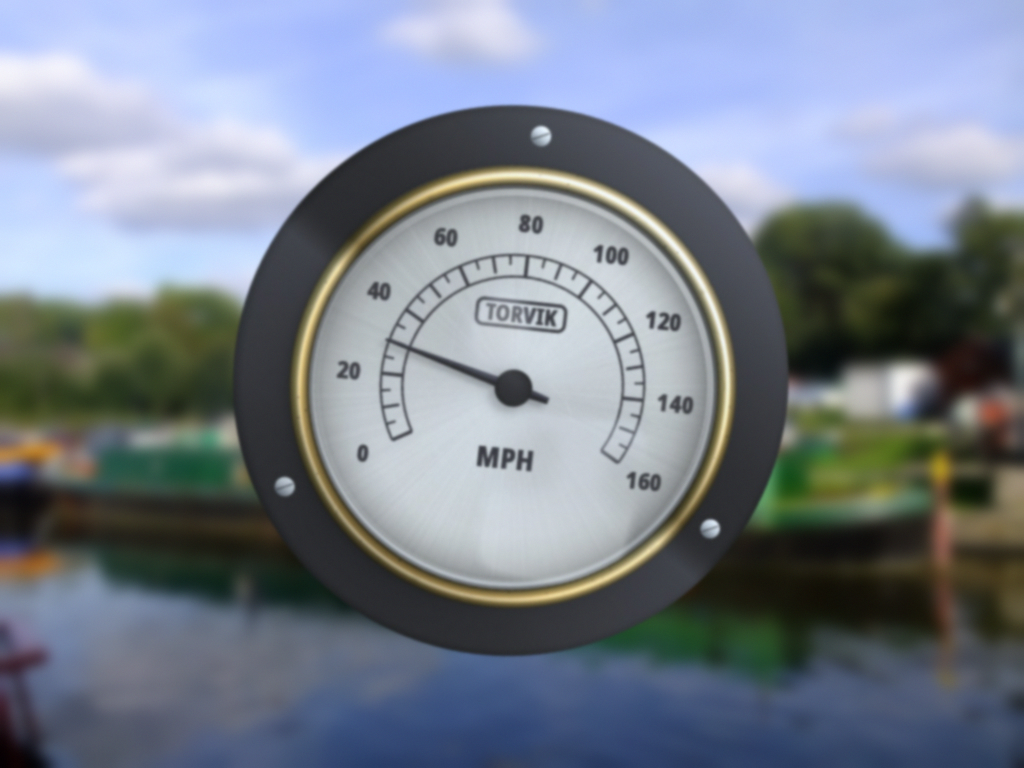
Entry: **30** mph
